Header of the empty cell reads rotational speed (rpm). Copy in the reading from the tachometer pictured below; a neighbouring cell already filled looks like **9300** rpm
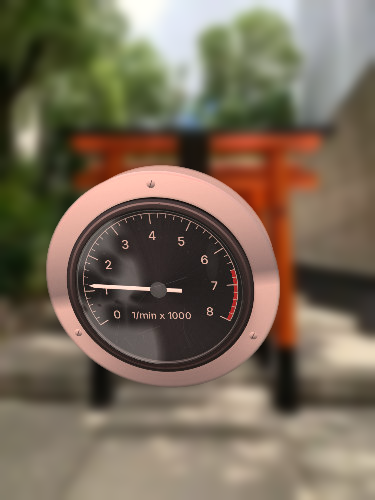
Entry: **1200** rpm
